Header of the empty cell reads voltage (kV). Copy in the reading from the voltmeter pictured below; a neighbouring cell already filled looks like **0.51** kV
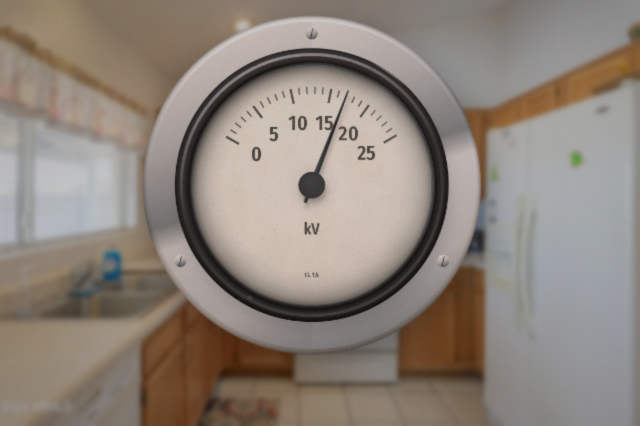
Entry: **17** kV
